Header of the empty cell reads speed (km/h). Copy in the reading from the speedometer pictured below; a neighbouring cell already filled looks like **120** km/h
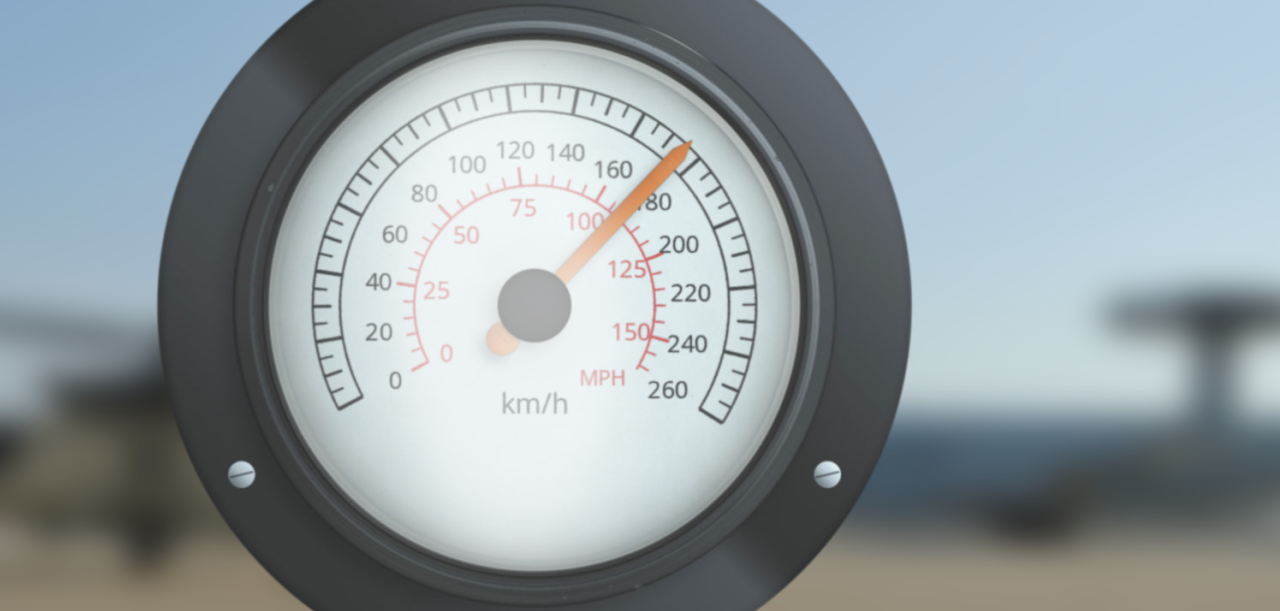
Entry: **175** km/h
